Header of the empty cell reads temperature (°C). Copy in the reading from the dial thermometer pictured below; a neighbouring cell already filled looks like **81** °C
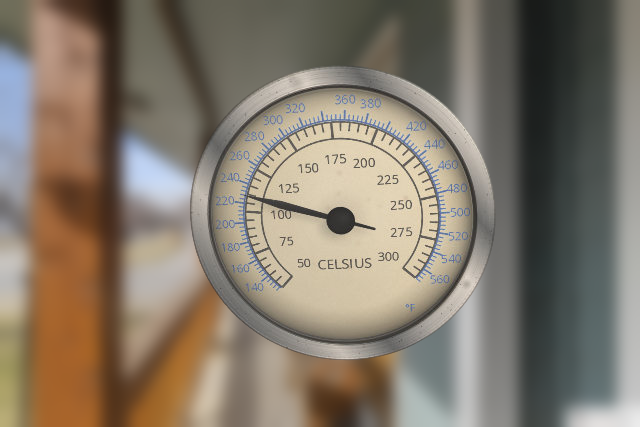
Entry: **110** °C
